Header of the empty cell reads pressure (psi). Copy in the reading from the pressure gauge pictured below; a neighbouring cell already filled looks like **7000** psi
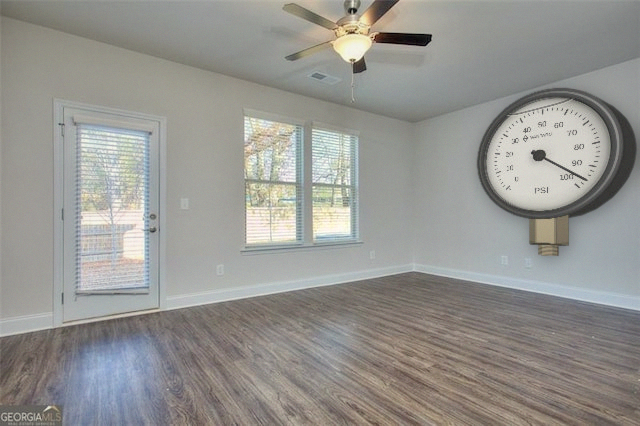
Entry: **96** psi
